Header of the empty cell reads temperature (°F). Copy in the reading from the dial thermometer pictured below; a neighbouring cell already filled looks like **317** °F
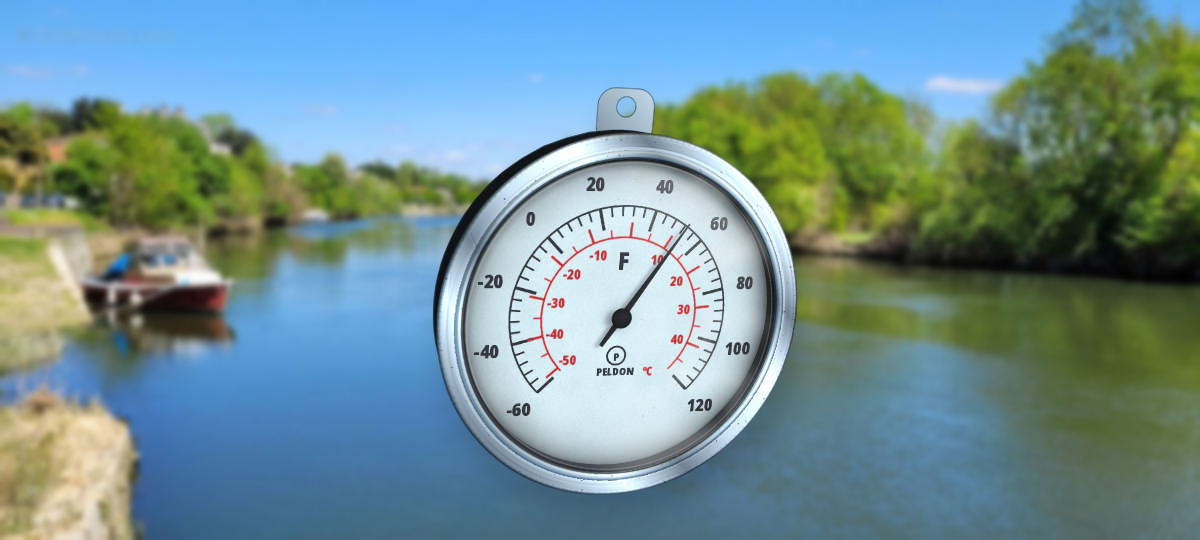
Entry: **52** °F
